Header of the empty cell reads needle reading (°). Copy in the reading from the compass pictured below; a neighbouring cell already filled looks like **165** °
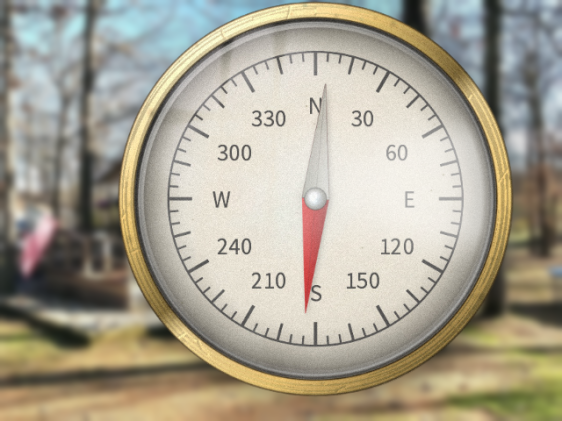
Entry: **185** °
